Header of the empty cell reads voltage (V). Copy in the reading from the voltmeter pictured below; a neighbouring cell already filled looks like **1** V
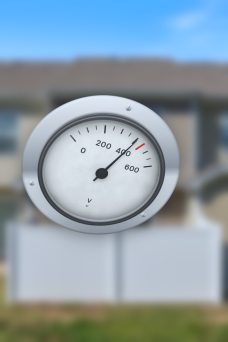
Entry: **400** V
